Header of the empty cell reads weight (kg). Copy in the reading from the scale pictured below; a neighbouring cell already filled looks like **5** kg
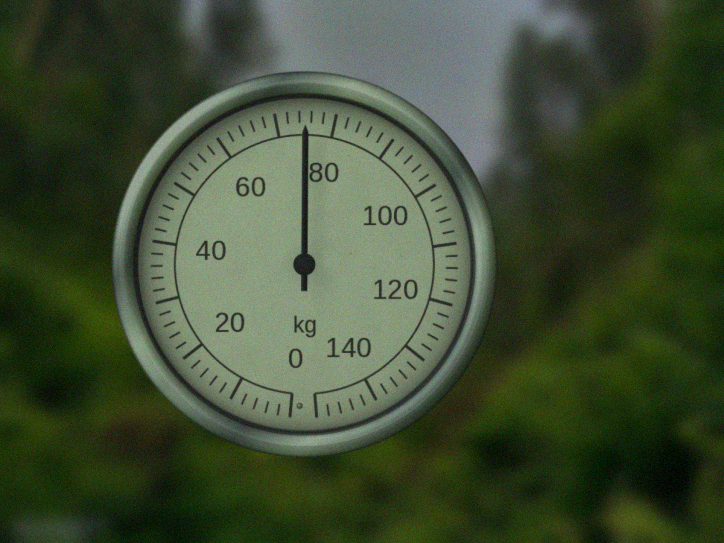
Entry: **75** kg
